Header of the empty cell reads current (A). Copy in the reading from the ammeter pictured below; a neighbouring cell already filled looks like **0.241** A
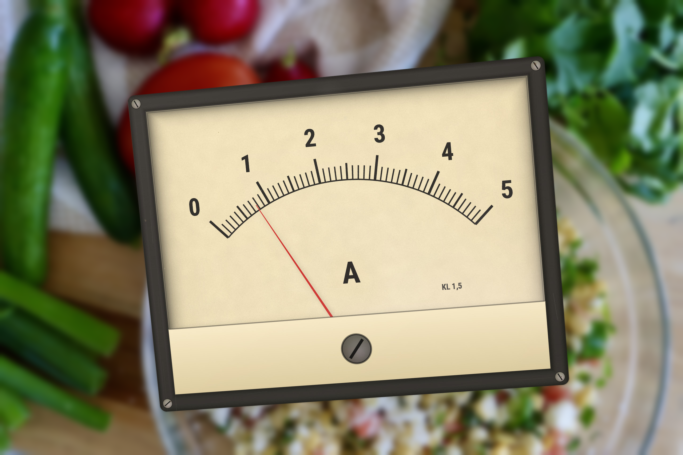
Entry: **0.8** A
